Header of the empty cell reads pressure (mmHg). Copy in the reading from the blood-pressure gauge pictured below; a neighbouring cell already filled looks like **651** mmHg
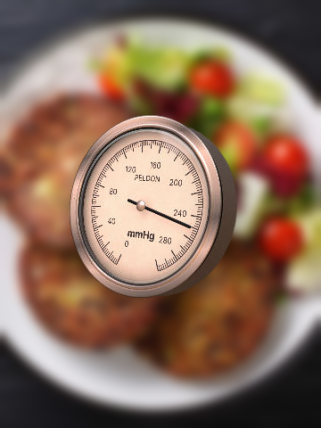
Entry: **250** mmHg
